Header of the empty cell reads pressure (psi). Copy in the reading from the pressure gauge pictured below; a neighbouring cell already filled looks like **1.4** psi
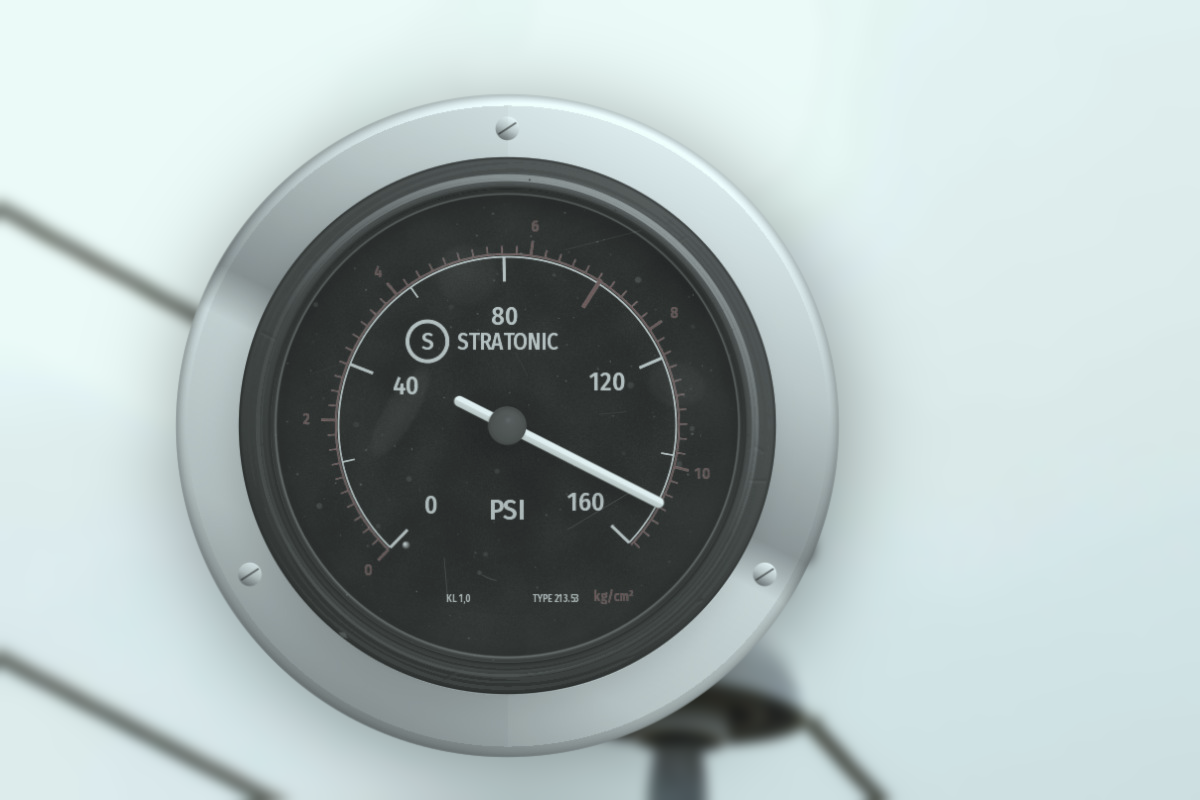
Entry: **150** psi
